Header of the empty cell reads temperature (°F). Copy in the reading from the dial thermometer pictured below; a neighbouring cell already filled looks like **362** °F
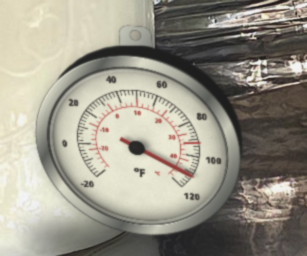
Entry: **110** °F
